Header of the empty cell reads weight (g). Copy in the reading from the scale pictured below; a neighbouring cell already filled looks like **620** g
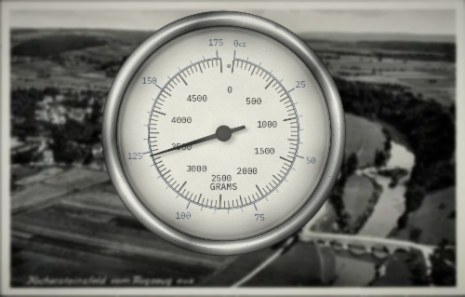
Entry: **3500** g
